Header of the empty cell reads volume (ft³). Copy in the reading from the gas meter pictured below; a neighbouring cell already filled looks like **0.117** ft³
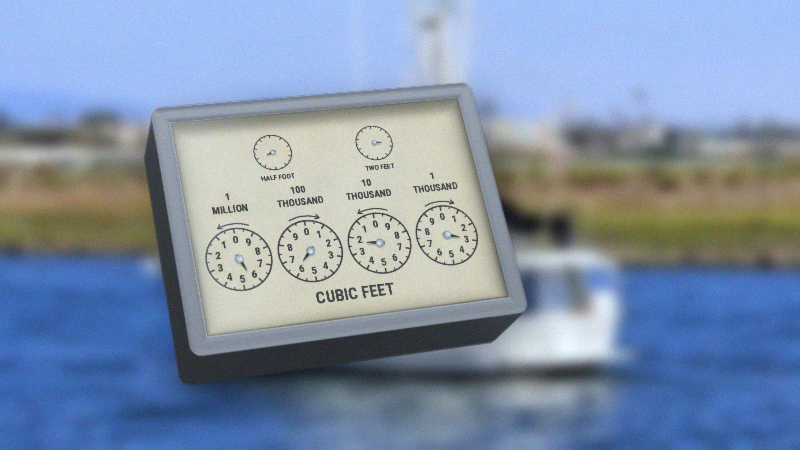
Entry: **562300** ft³
